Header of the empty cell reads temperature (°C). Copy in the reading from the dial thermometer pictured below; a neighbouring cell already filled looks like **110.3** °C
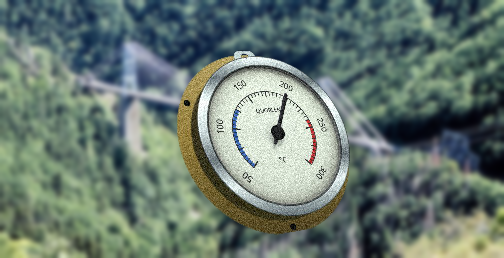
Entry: **200** °C
